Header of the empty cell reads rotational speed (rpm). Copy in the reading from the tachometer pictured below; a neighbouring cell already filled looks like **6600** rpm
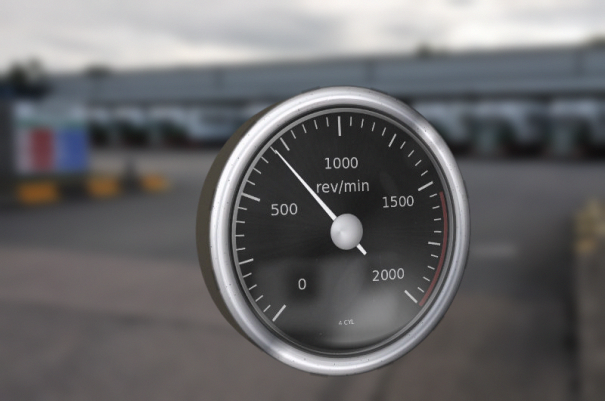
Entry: **700** rpm
